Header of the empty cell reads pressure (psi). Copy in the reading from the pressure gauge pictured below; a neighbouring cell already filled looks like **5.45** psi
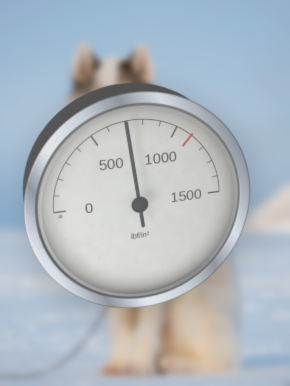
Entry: **700** psi
